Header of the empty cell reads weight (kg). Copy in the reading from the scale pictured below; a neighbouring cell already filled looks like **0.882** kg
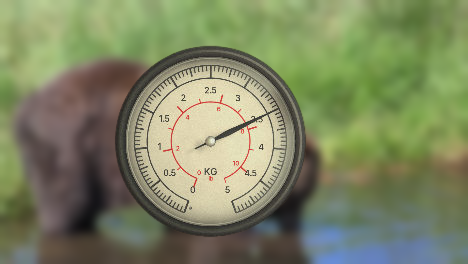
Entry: **3.5** kg
